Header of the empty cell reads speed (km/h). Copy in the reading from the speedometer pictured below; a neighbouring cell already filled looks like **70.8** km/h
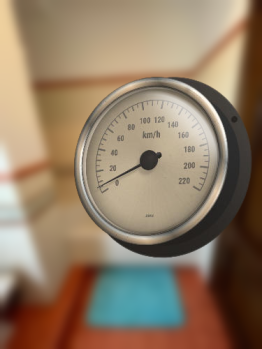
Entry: **5** km/h
